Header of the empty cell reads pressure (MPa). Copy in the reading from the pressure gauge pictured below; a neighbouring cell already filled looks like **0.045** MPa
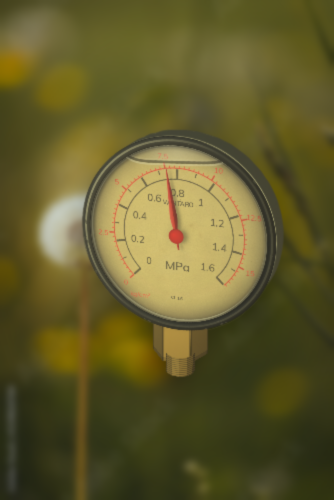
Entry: **0.75** MPa
